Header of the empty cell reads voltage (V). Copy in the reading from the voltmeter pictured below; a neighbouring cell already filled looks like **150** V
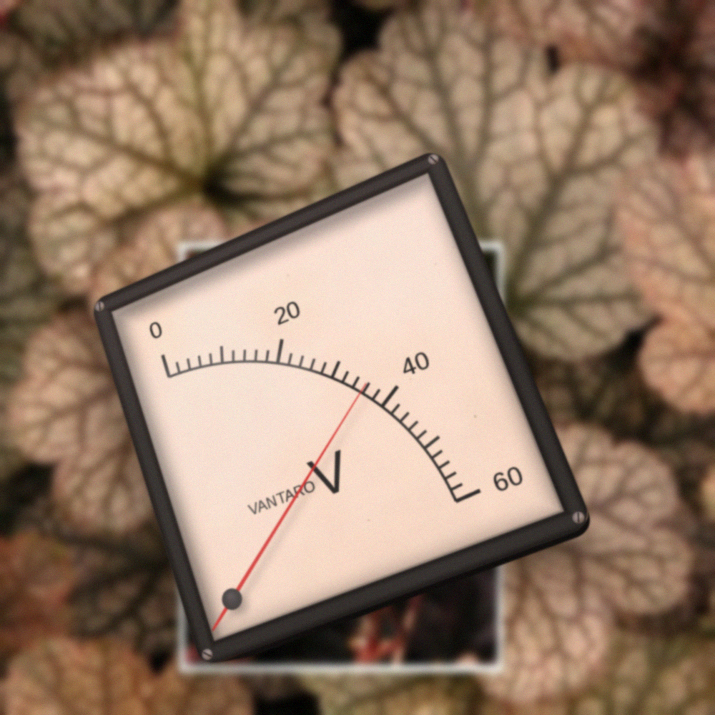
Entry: **36** V
